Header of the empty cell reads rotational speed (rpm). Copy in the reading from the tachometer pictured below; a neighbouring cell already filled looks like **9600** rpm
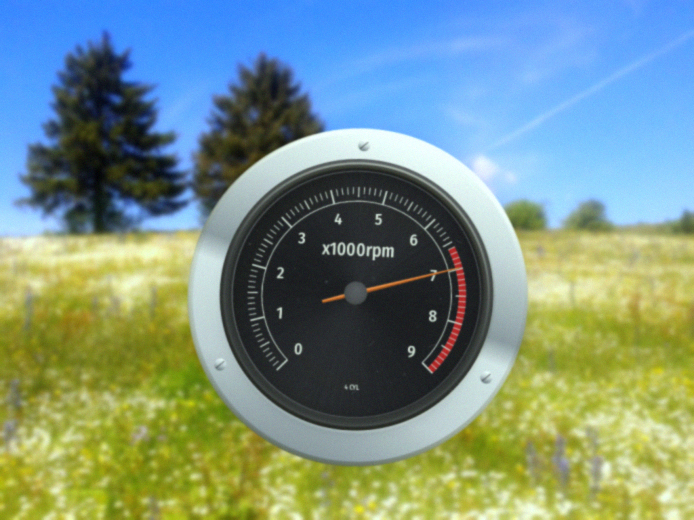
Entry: **7000** rpm
